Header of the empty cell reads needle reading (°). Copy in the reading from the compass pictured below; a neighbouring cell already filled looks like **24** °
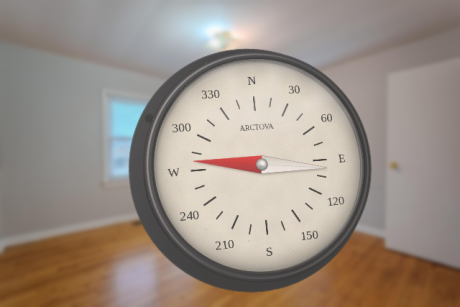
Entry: **277.5** °
